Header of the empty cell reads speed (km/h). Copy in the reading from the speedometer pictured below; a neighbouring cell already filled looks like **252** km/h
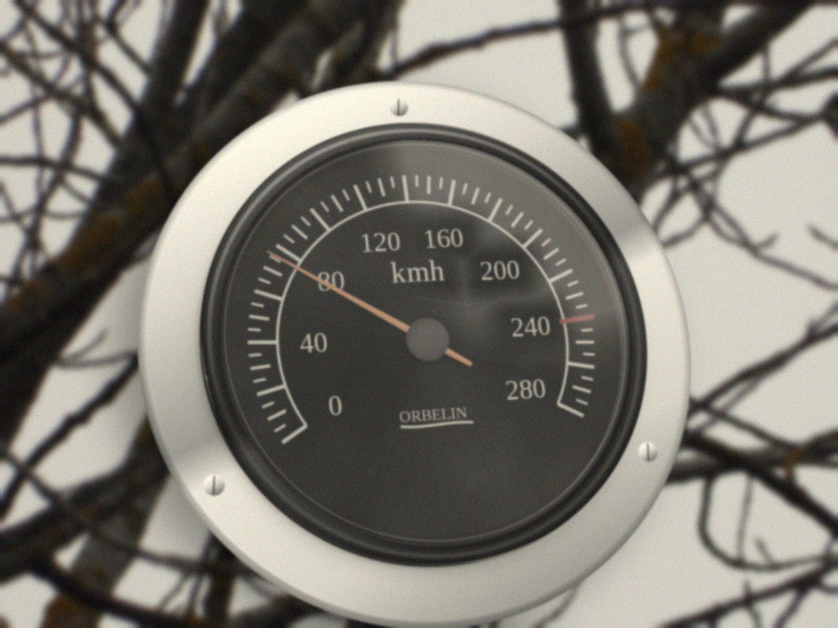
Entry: **75** km/h
